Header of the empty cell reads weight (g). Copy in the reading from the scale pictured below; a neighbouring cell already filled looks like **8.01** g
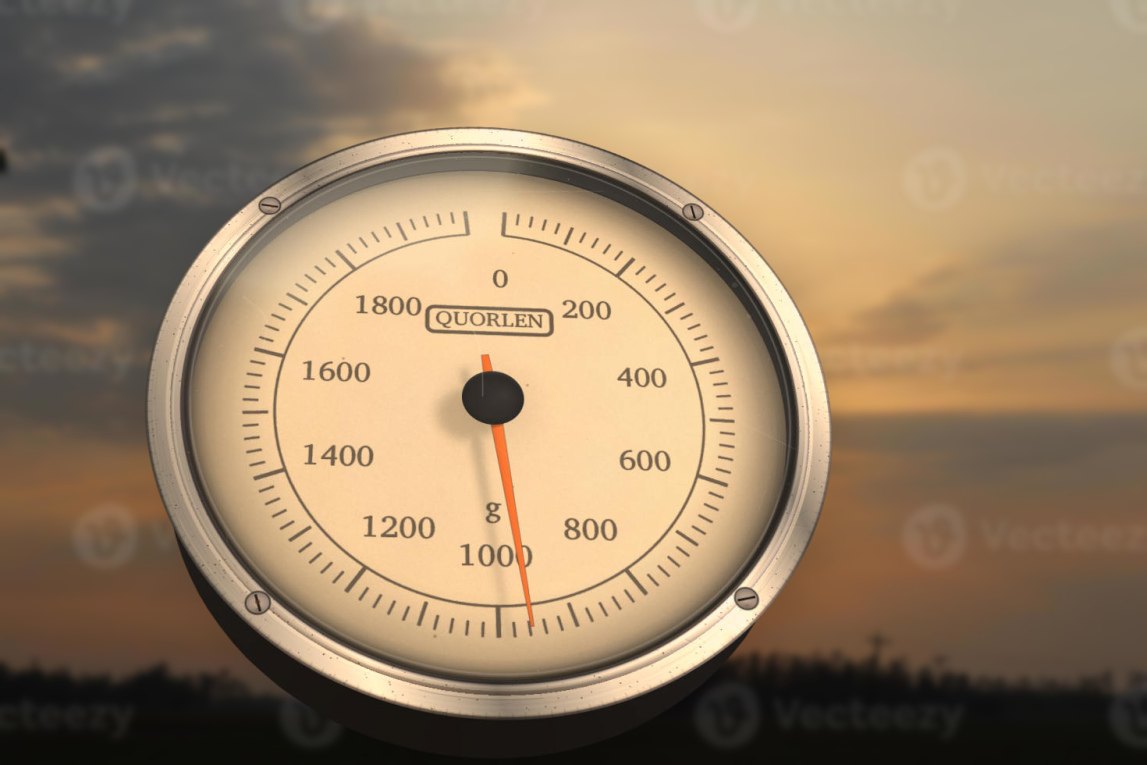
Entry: **960** g
